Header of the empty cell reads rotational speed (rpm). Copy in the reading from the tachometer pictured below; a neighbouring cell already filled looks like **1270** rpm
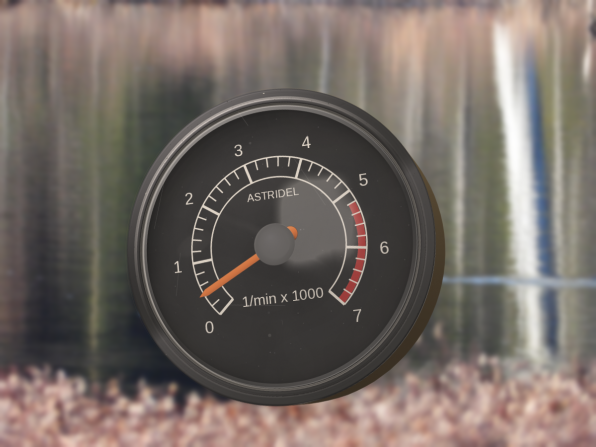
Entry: **400** rpm
